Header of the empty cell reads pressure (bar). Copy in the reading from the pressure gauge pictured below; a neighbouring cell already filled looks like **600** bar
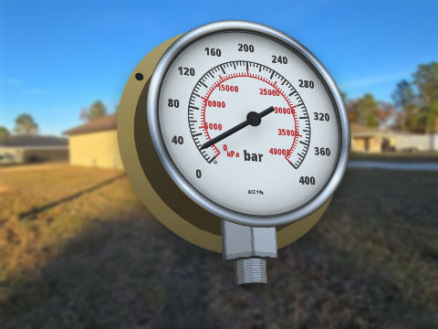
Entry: **20** bar
